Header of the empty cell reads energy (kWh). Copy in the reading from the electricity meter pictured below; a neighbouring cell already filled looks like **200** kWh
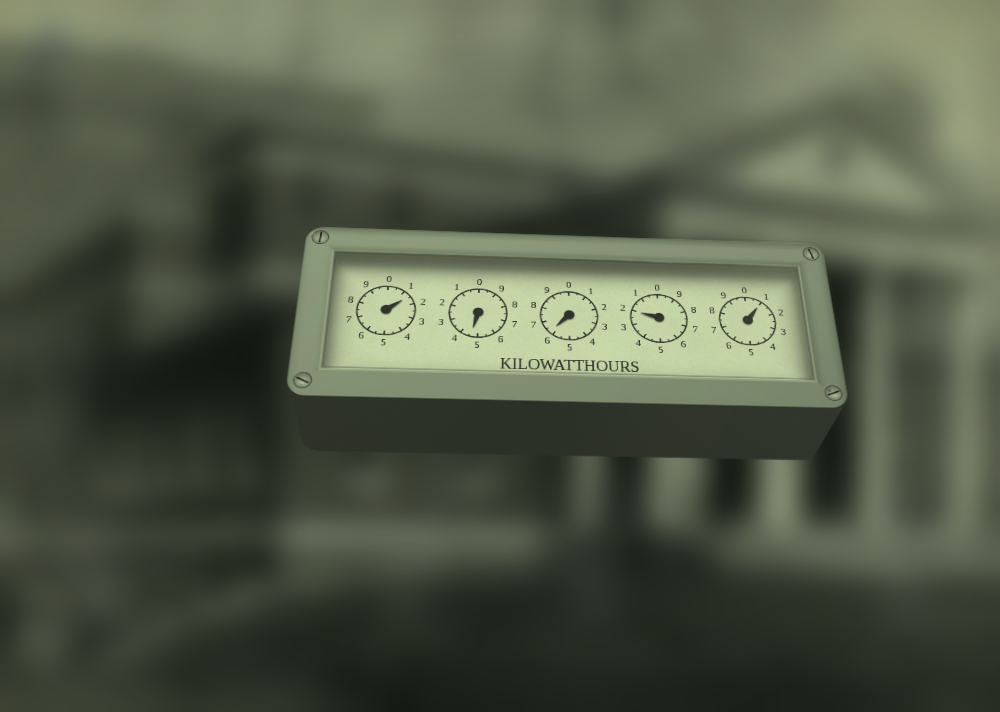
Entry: **14621** kWh
